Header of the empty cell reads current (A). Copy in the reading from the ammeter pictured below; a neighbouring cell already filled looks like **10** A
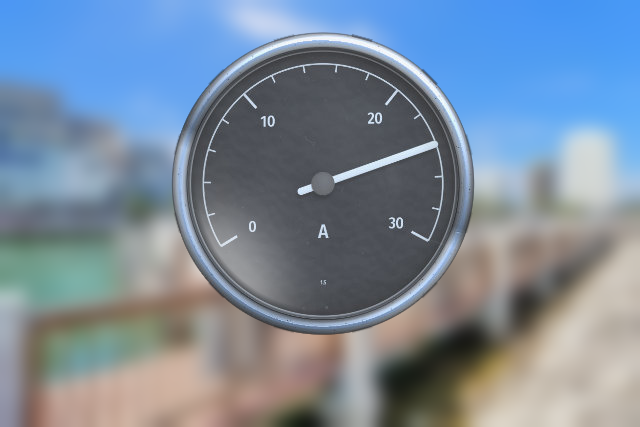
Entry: **24** A
